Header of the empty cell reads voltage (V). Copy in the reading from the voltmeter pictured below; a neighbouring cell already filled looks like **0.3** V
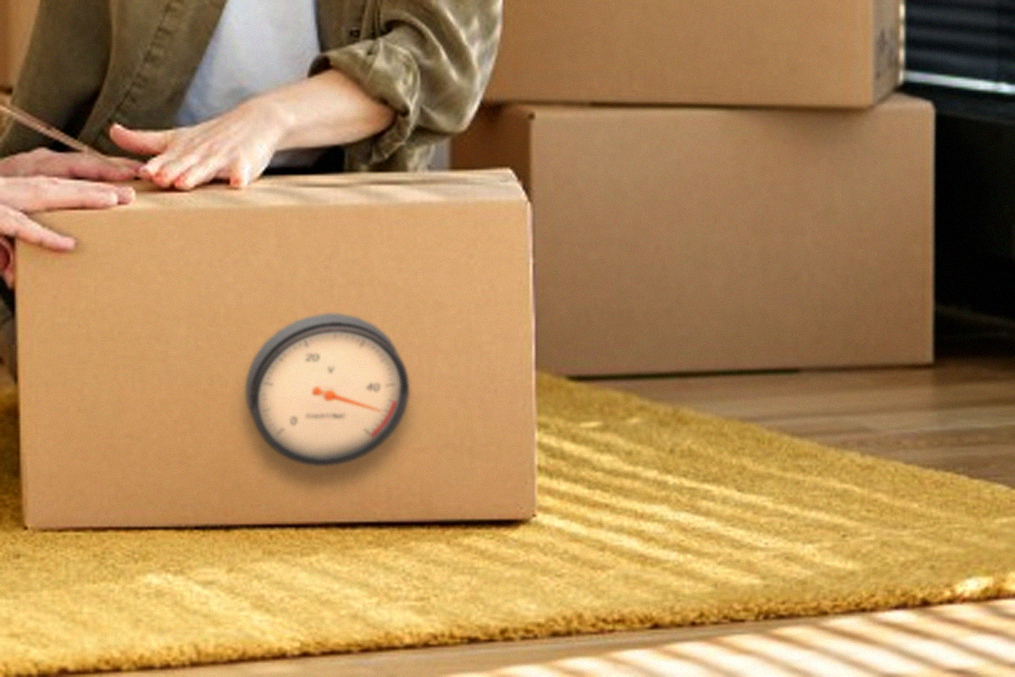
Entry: **45** V
